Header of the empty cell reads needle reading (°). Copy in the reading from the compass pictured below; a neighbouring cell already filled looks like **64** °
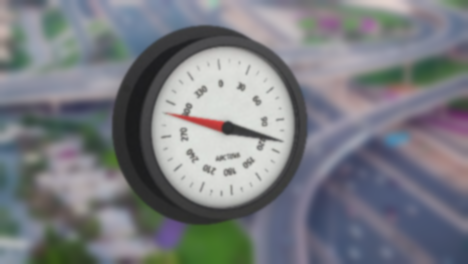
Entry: **290** °
